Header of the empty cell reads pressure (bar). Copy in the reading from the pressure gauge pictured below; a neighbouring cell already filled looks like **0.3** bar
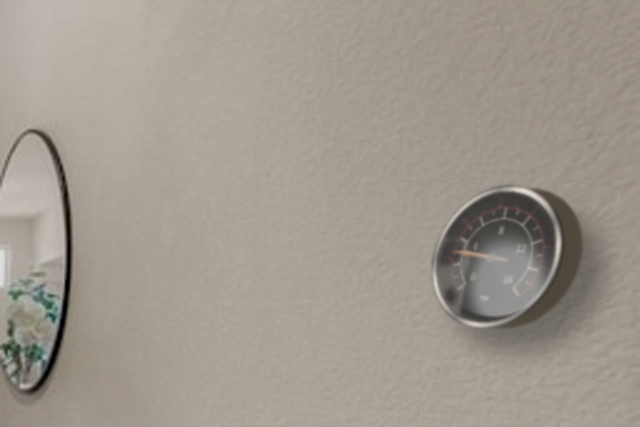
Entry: **3** bar
